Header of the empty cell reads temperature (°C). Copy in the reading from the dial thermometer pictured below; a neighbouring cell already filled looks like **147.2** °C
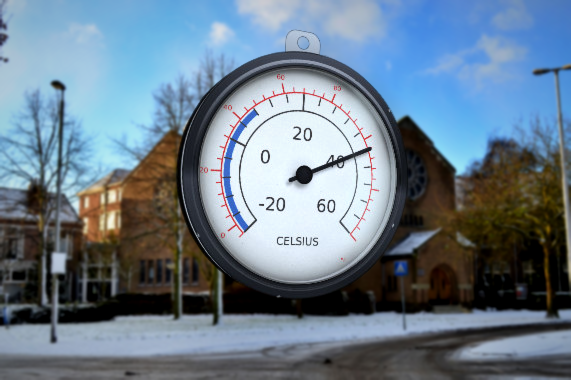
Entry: **40** °C
